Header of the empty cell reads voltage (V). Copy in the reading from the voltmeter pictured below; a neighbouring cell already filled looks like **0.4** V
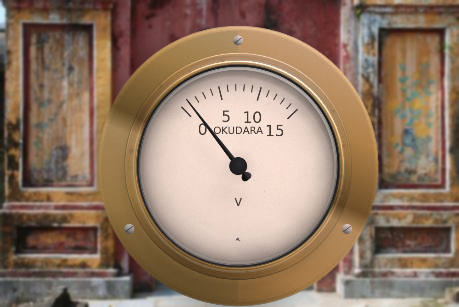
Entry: **1** V
